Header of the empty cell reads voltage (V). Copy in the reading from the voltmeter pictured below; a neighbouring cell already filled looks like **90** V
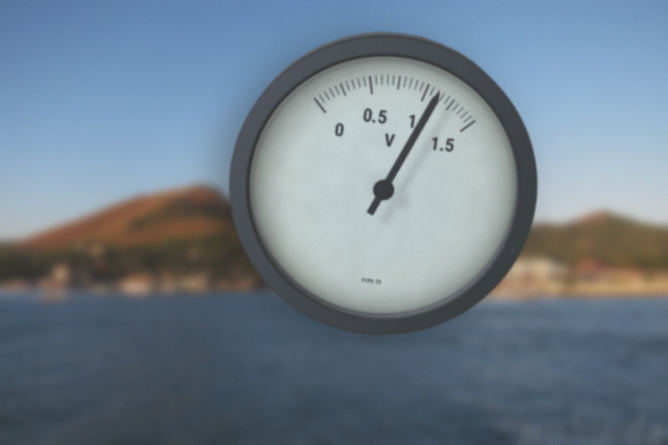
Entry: **1.1** V
